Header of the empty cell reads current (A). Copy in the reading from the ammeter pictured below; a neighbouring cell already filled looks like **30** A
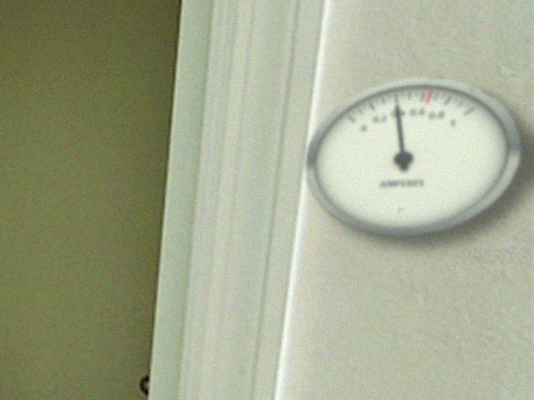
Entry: **0.4** A
